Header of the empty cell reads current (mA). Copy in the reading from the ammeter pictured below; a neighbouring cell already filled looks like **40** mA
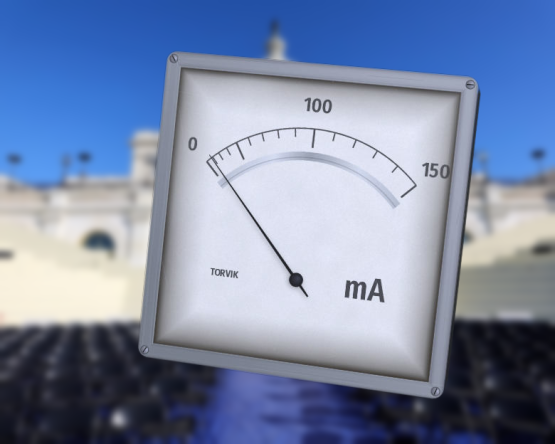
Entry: **20** mA
